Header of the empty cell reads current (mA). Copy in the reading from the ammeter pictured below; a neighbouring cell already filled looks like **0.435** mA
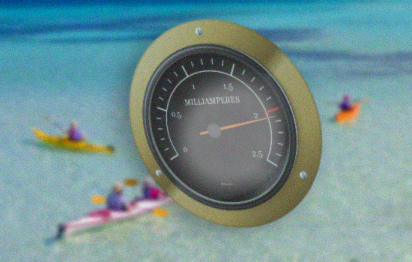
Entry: **2.05** mA
